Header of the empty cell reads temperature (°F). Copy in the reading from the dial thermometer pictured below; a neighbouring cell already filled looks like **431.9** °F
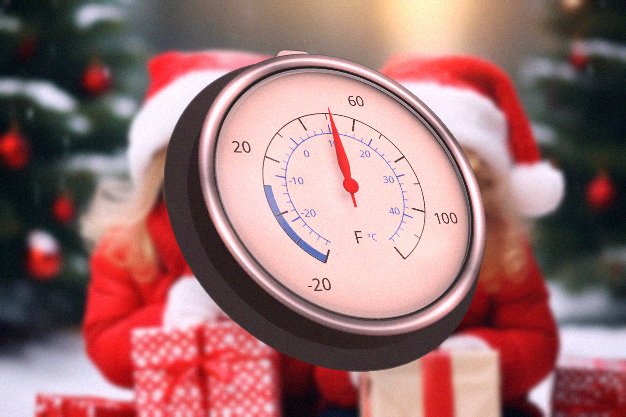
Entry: **50** °F
